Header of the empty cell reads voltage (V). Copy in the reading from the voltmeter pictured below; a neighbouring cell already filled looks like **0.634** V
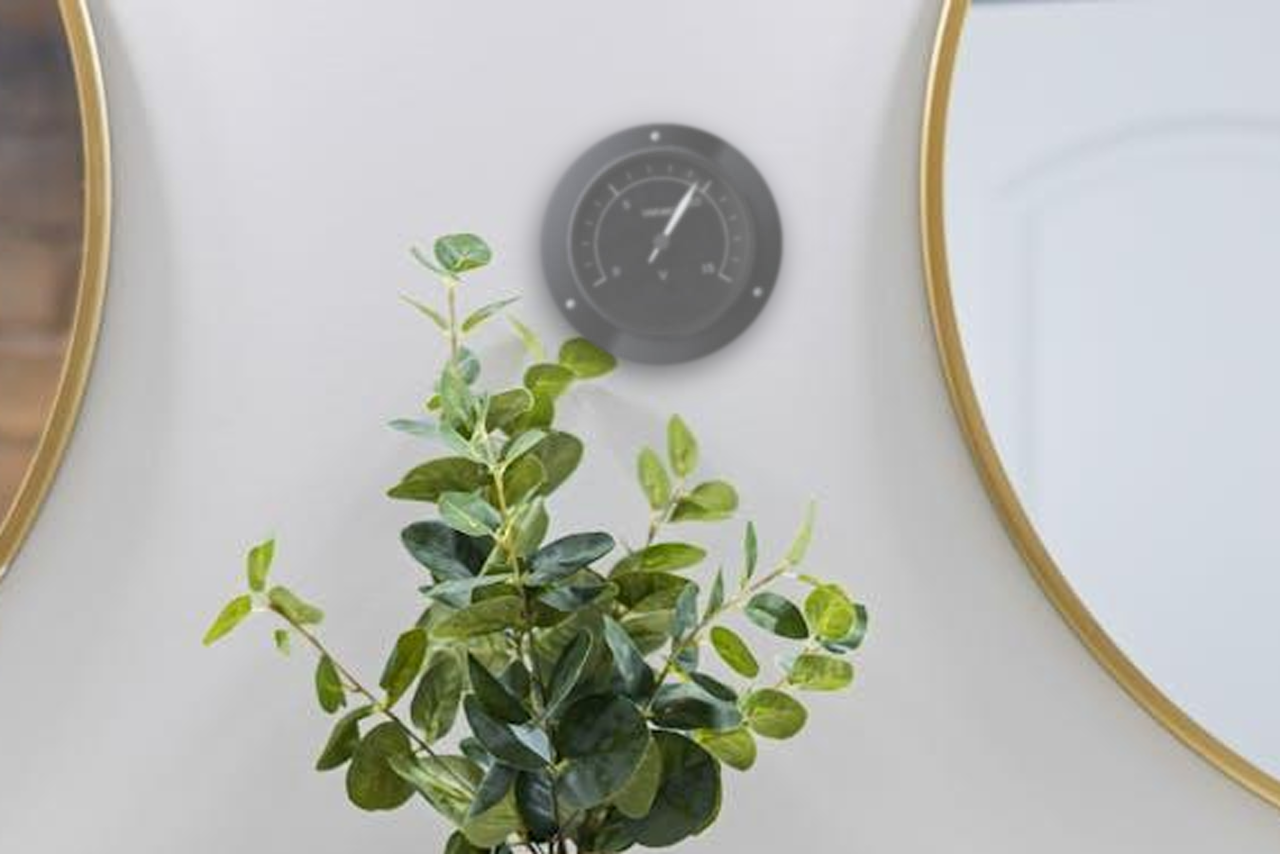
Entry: **9.5** V
